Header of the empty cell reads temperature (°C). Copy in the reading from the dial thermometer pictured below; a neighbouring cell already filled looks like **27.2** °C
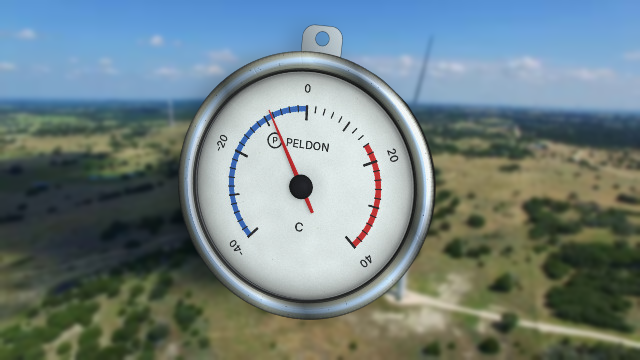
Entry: **-8** °C
